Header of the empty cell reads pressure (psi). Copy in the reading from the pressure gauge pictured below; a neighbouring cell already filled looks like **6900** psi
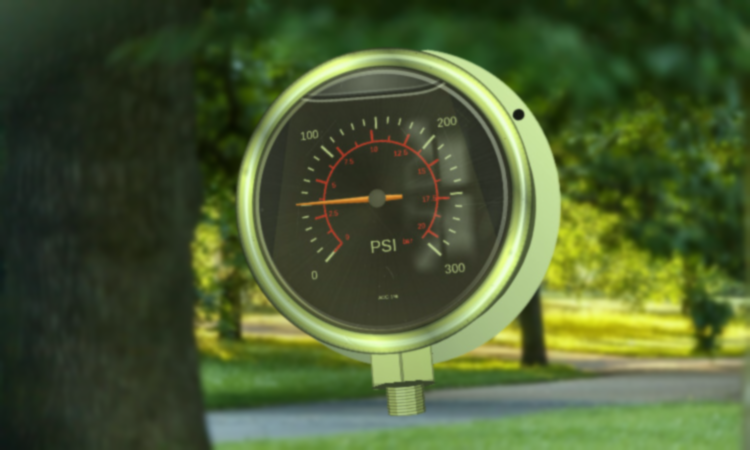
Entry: **50** psi
